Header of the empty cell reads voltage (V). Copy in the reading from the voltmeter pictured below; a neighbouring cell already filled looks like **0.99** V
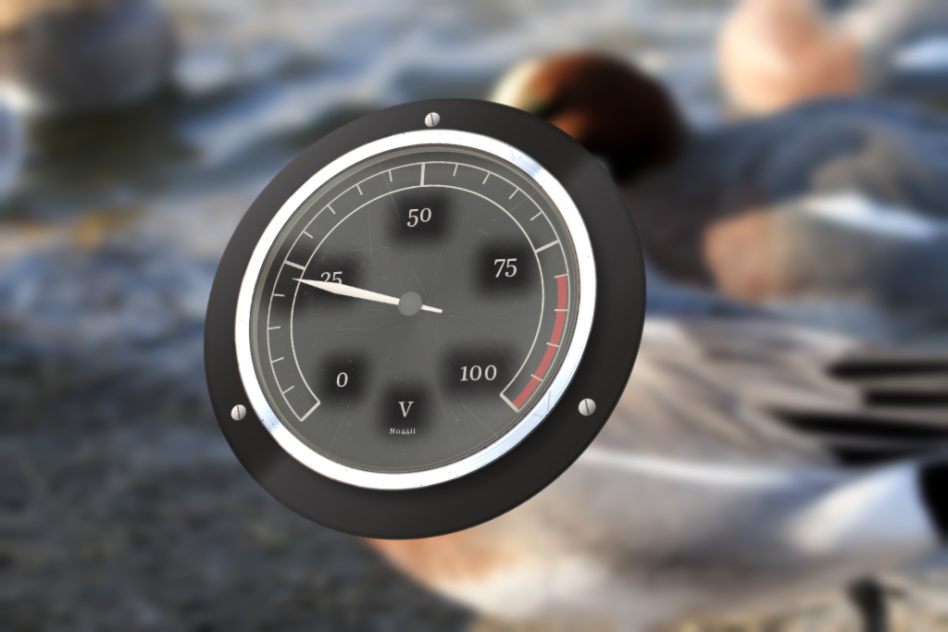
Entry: **22.5** V
